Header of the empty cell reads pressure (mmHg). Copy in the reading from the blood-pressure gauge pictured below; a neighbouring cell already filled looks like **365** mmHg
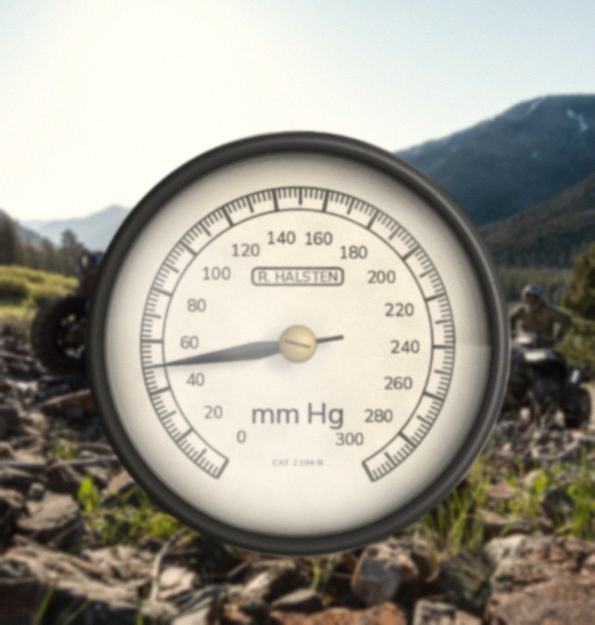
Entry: **50** mmHg
